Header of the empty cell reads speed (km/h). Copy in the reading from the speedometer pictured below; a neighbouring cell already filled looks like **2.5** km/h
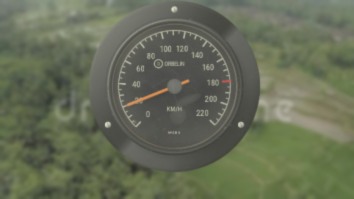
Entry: **20** km/h
